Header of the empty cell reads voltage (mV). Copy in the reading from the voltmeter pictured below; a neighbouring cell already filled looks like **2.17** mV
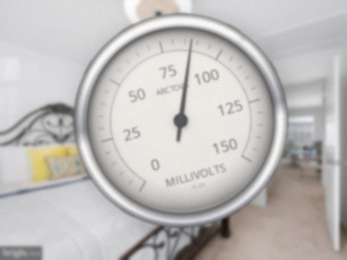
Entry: **87.5** mV
